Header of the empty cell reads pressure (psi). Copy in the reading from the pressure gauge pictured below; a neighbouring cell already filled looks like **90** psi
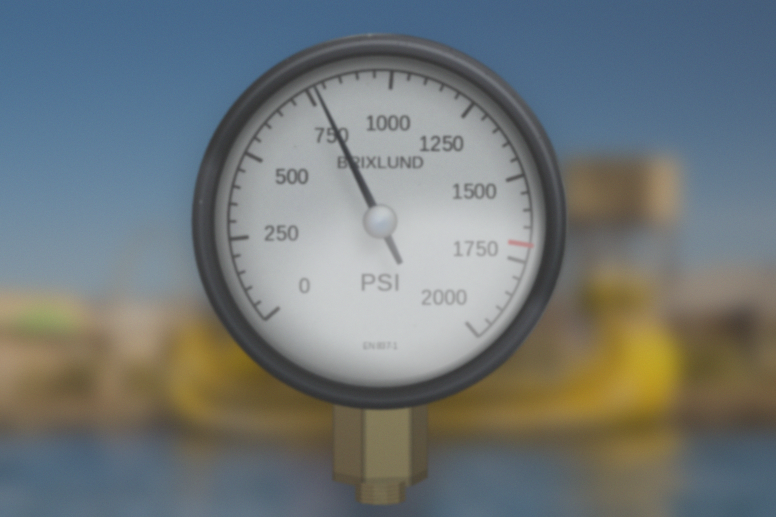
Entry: **775** psi
